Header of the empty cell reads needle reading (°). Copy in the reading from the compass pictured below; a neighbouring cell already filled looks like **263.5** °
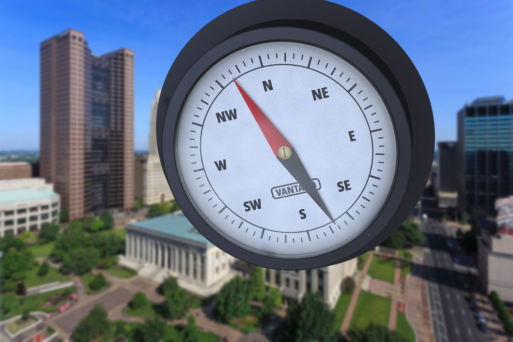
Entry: **340** °
